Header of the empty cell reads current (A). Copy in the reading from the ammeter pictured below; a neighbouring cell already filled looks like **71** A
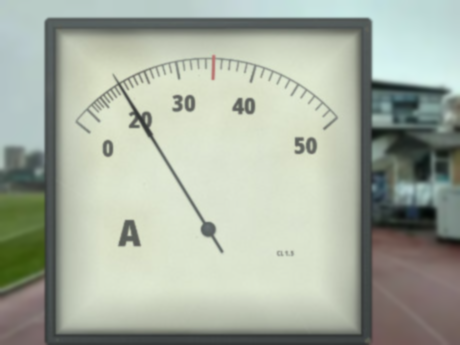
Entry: **20** A
